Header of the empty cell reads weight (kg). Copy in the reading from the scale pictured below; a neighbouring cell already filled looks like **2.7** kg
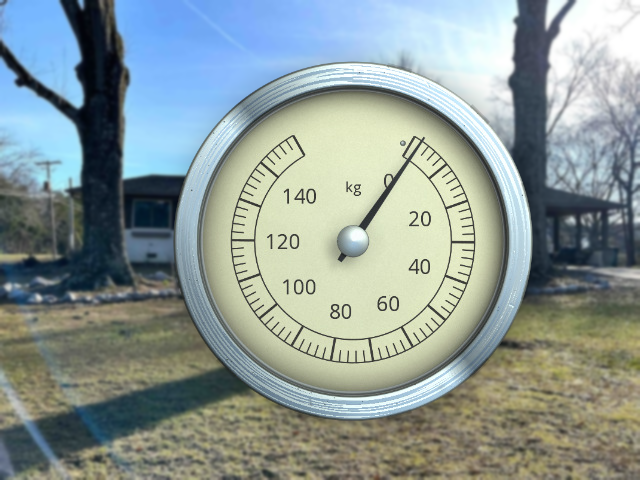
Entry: **2** kg
